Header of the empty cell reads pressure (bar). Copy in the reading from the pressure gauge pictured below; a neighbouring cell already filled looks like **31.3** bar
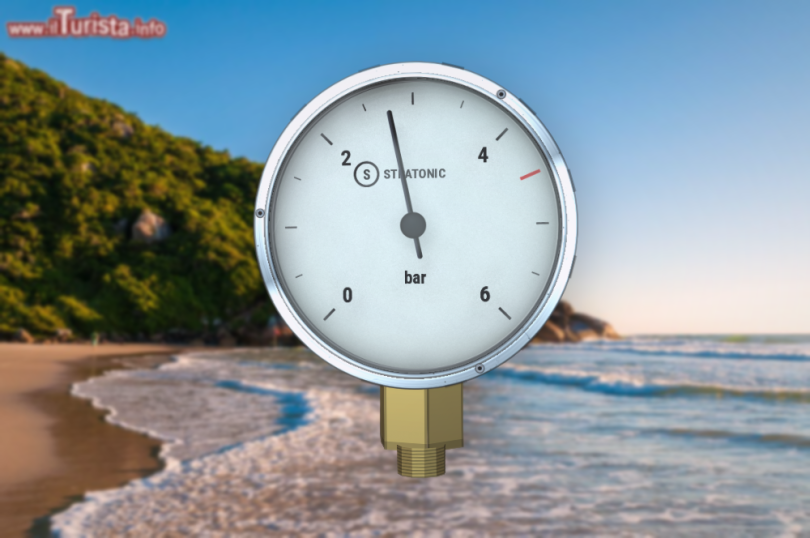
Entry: **2.75** bar
